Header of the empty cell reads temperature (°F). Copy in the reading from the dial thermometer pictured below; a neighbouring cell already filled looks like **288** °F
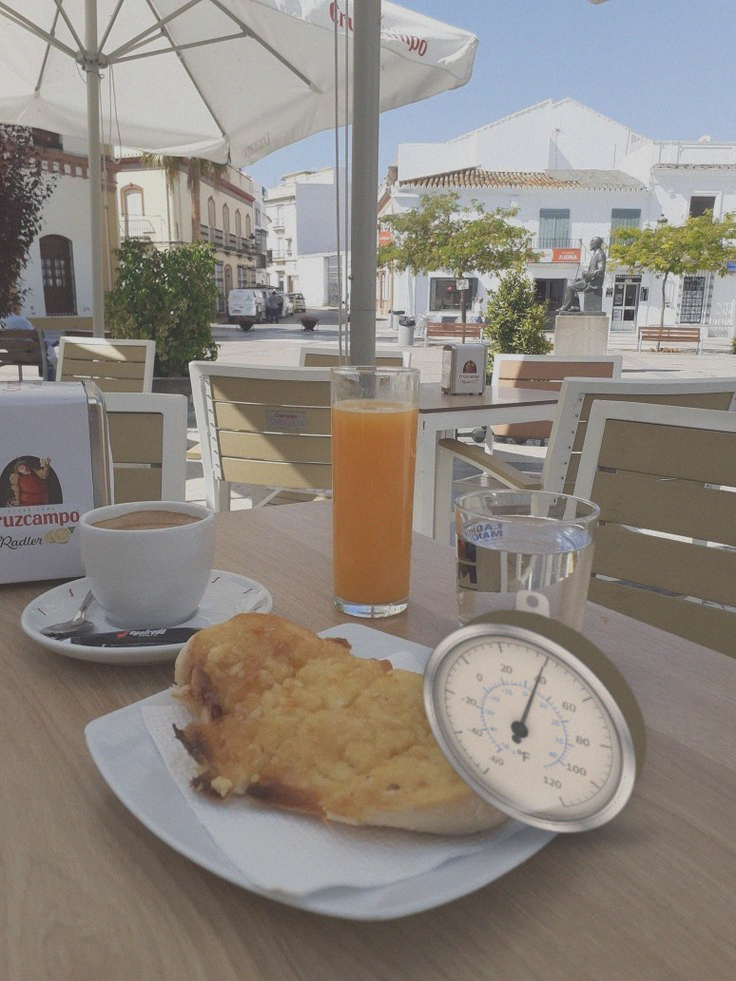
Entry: **40** °F
